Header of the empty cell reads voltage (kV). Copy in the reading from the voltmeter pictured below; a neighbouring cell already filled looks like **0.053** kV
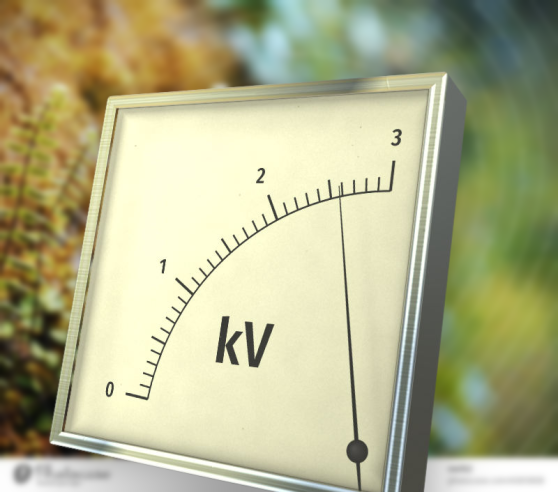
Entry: **2.6** kV
